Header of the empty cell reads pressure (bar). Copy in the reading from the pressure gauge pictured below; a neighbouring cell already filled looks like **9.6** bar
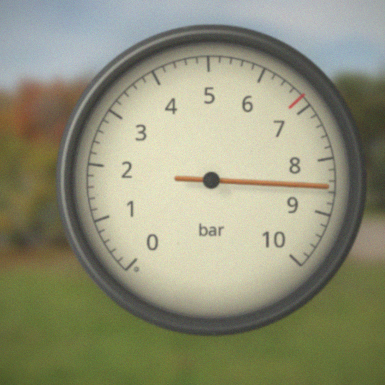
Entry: **8.5** bar
